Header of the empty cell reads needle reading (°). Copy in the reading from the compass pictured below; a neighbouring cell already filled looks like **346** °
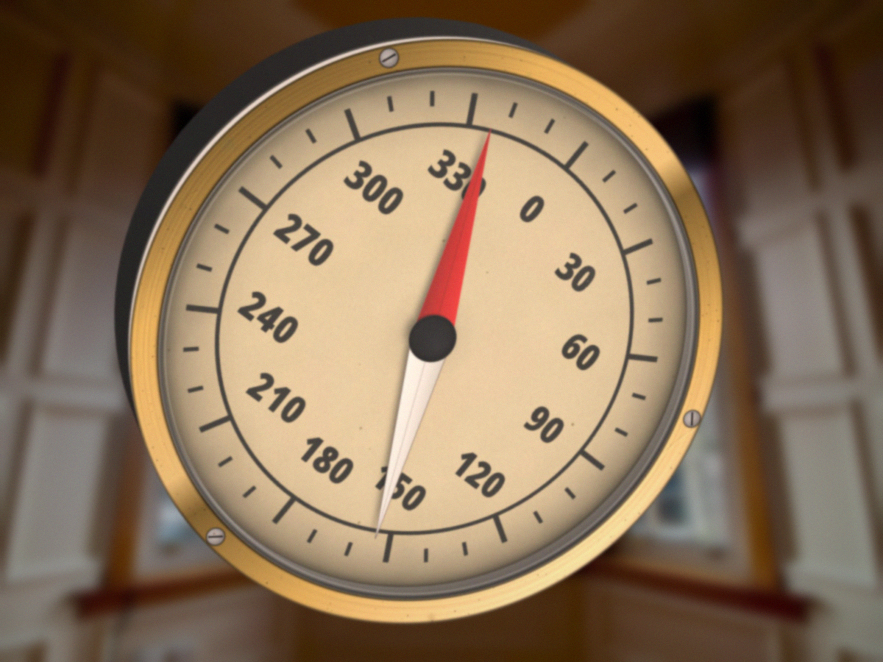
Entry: **335** °
